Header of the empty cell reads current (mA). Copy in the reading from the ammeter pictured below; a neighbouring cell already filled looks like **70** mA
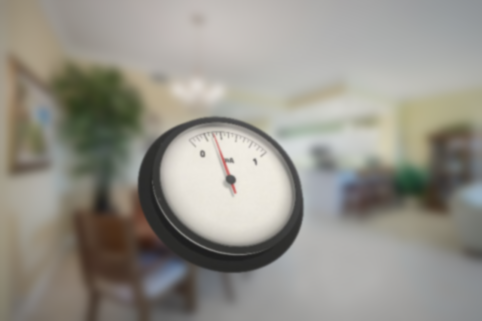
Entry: **0.3** mA
